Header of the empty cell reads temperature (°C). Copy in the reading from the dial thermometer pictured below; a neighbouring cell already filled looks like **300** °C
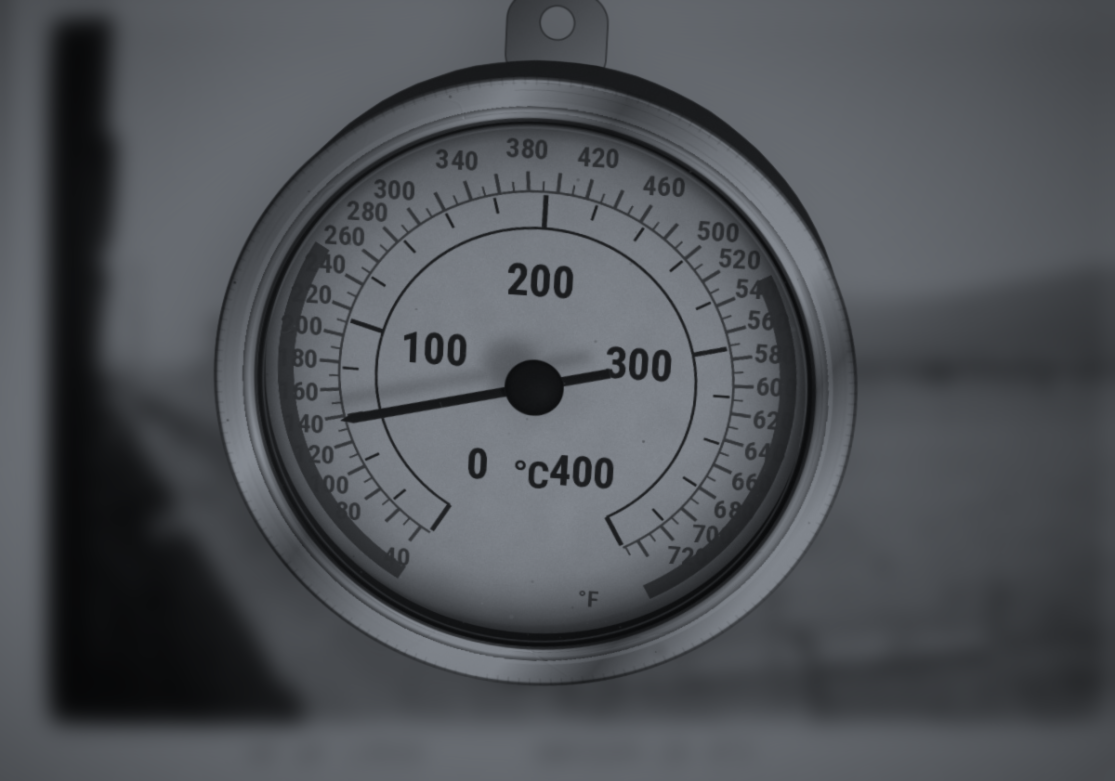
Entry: **60** °C
